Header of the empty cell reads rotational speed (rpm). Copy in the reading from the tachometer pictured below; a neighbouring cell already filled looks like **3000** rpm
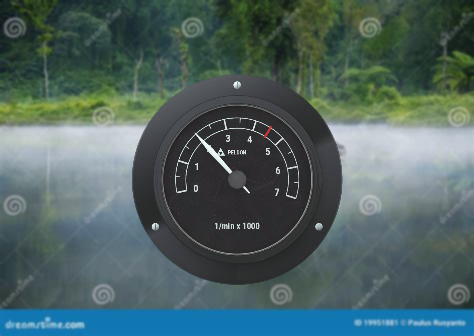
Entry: **2000** rpm
